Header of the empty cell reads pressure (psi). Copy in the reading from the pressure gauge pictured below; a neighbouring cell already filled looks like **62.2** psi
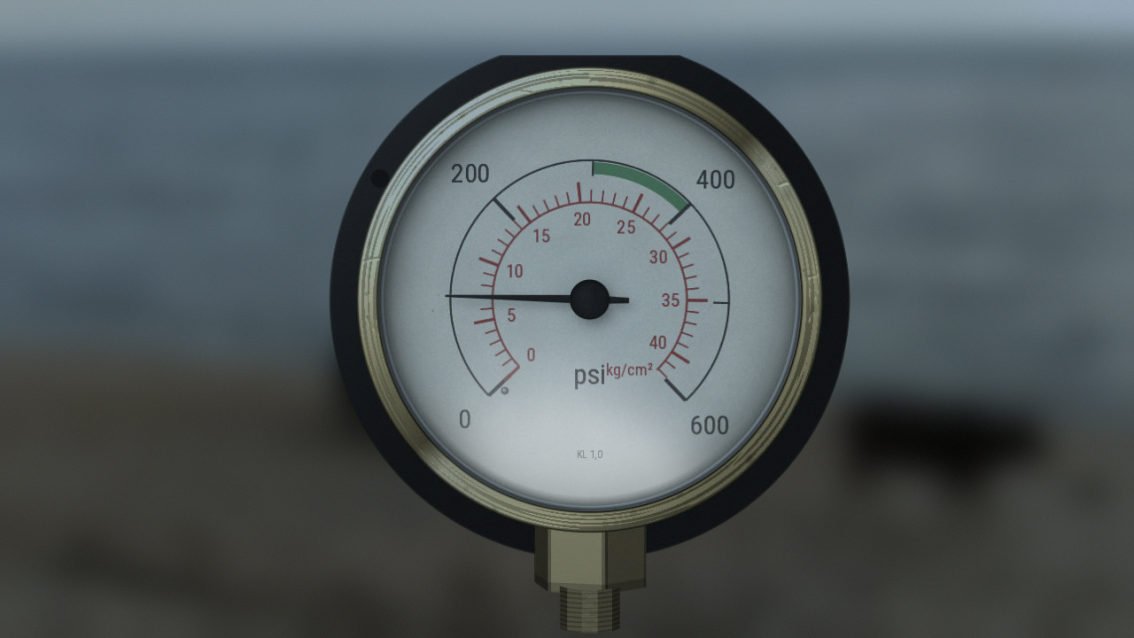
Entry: **100** psi
